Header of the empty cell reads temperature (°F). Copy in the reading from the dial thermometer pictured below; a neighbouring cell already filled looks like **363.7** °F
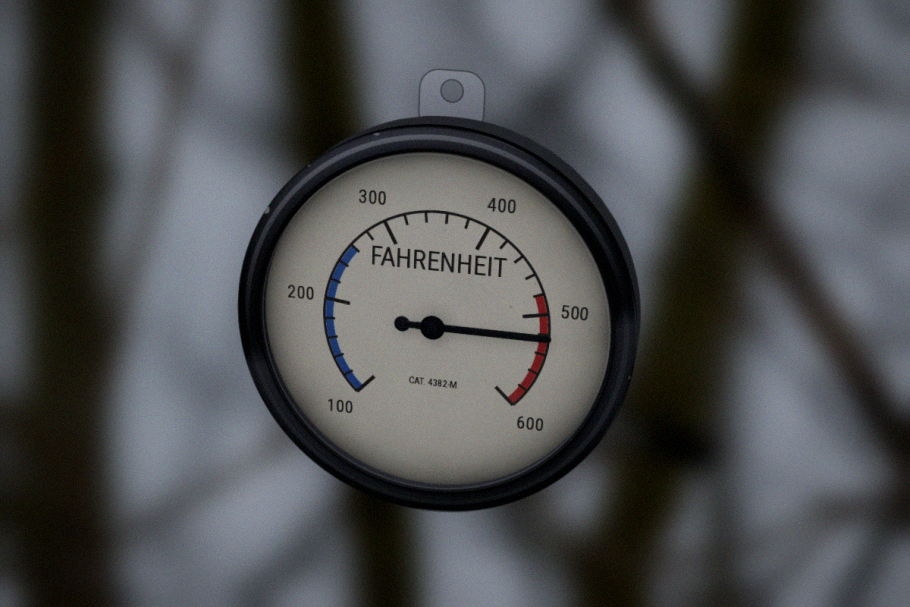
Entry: **520** °F
